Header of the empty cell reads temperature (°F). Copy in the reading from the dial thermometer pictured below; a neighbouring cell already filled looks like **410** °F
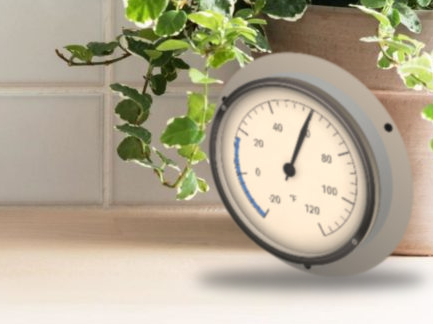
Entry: **60** °F
